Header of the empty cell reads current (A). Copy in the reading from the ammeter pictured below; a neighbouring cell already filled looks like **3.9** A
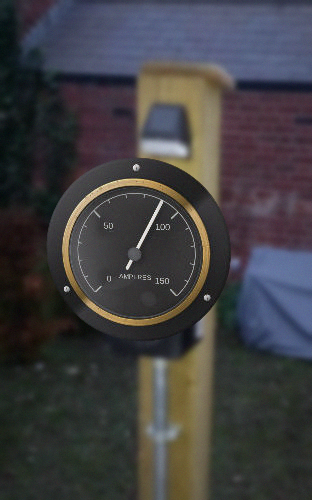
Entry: **90** A
